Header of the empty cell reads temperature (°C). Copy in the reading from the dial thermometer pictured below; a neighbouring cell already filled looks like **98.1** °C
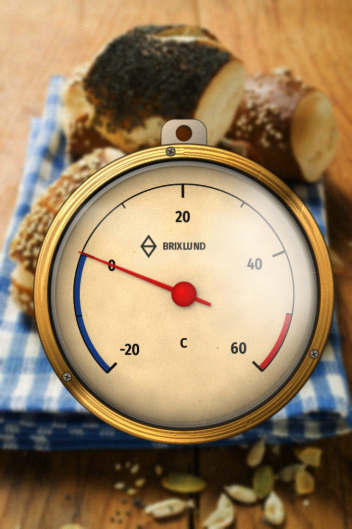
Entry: **0** °C
